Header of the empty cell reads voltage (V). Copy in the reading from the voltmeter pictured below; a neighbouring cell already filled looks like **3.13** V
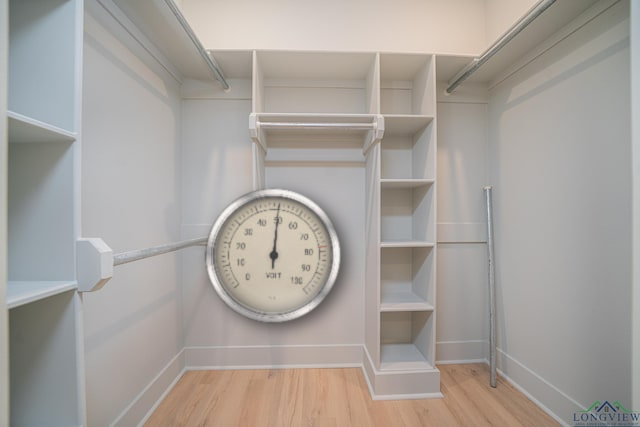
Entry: **50** V
